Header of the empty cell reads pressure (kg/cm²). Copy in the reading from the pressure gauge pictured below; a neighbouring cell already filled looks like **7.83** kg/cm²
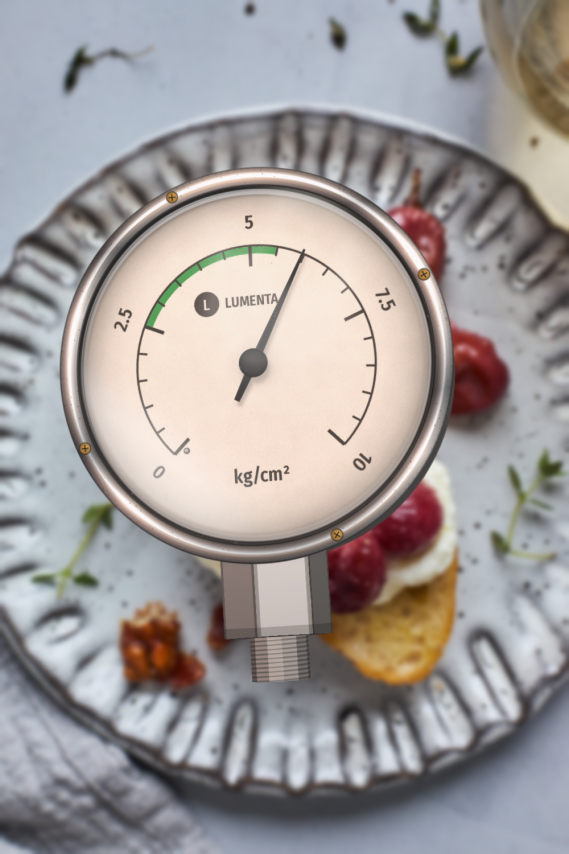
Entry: **6** kg/cm²
